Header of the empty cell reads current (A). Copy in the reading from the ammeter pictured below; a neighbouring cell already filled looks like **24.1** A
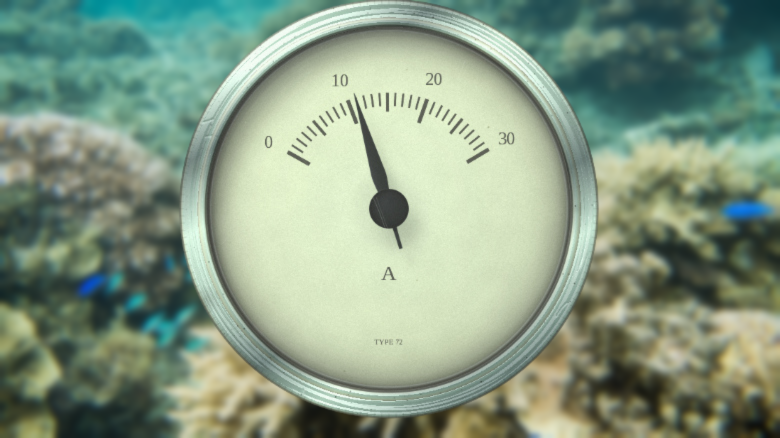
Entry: **11** A
